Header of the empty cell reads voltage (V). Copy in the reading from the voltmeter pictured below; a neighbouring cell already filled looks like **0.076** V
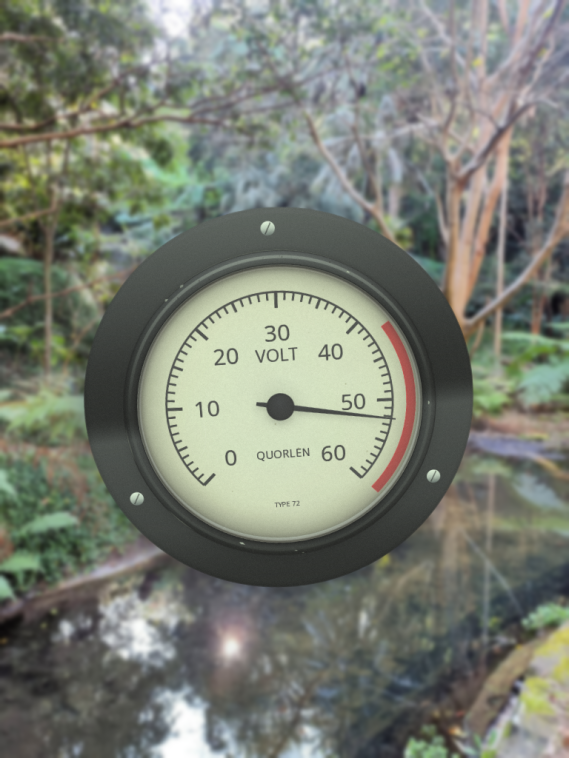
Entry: **52** V
